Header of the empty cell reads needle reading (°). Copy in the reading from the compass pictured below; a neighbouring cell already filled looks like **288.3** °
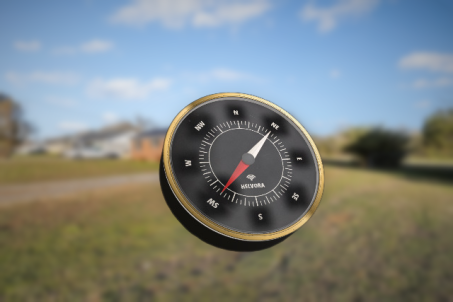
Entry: **225** °
